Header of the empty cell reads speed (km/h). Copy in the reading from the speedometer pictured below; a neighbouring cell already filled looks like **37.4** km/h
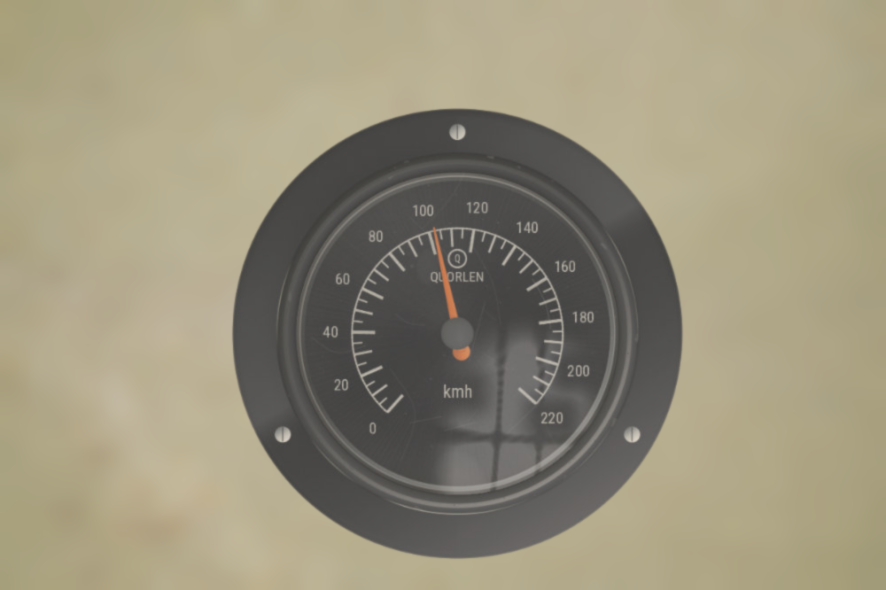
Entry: **102.5** km/h
